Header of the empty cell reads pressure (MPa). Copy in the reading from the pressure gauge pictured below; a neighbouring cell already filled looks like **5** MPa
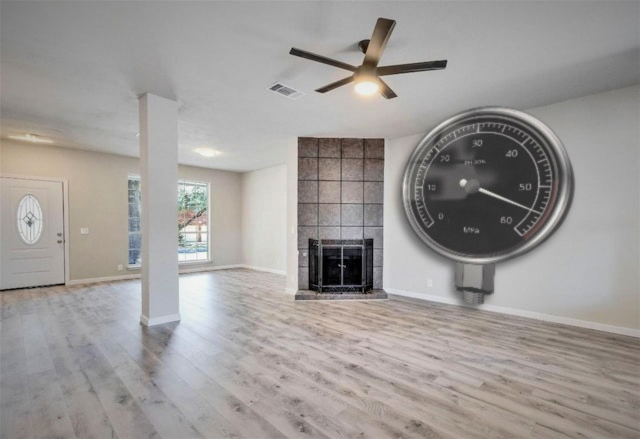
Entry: **55** MPa
